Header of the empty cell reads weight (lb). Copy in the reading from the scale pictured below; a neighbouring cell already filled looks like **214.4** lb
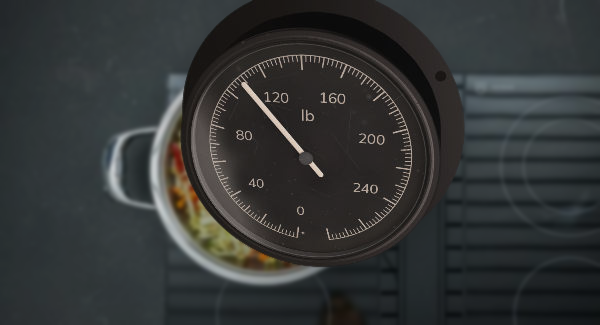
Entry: **110** lb
